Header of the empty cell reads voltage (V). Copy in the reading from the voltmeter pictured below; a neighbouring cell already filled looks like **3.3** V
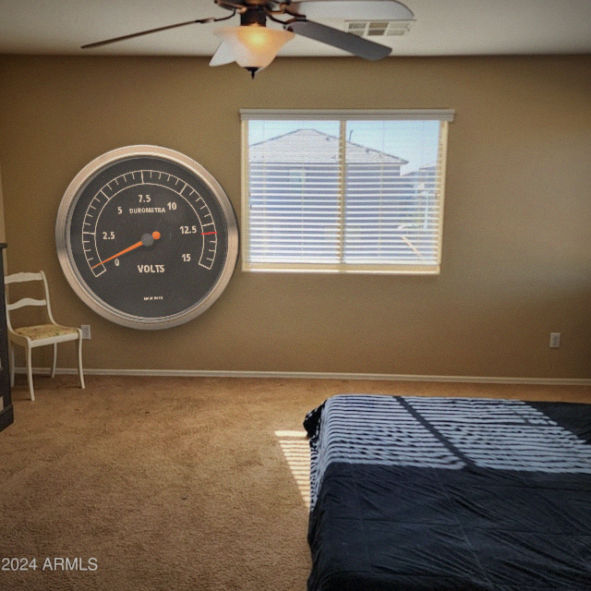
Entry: **0.5** V
